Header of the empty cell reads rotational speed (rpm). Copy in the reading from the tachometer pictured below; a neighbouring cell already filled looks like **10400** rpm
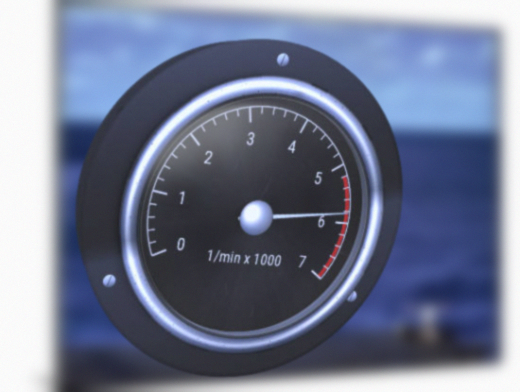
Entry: **5800** rpm
